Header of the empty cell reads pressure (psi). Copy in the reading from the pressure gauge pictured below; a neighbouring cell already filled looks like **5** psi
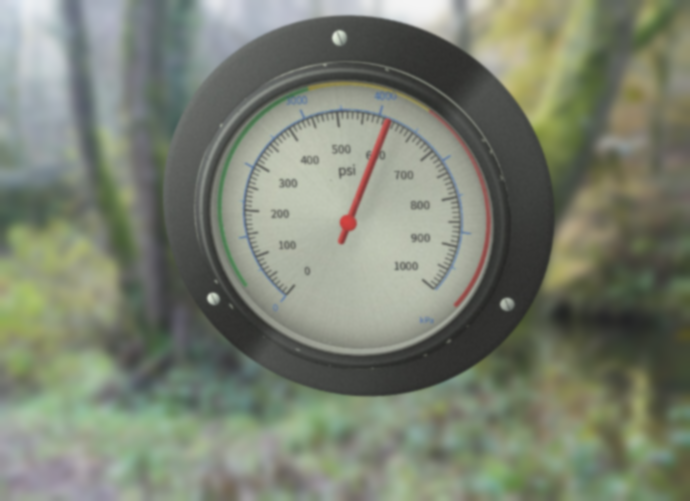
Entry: **600** psi
